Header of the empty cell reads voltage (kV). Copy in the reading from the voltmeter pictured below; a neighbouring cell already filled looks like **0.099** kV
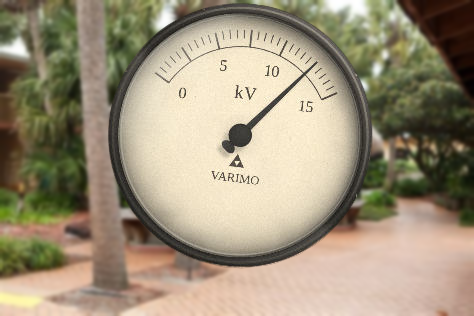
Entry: **12.5** kV
